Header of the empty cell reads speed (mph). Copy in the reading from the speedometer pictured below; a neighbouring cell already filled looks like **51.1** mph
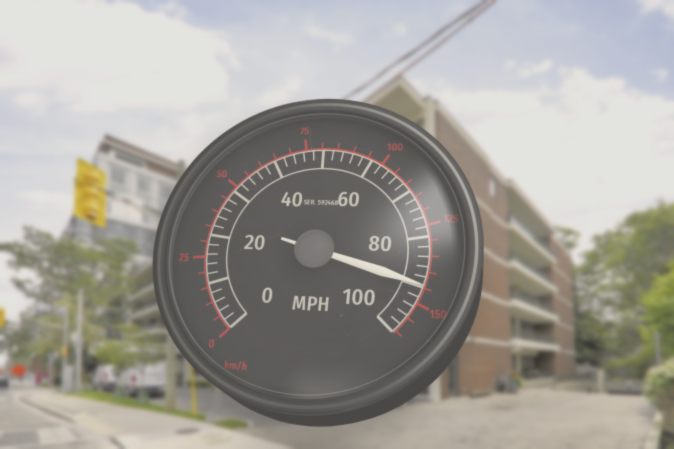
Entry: **90** mph
